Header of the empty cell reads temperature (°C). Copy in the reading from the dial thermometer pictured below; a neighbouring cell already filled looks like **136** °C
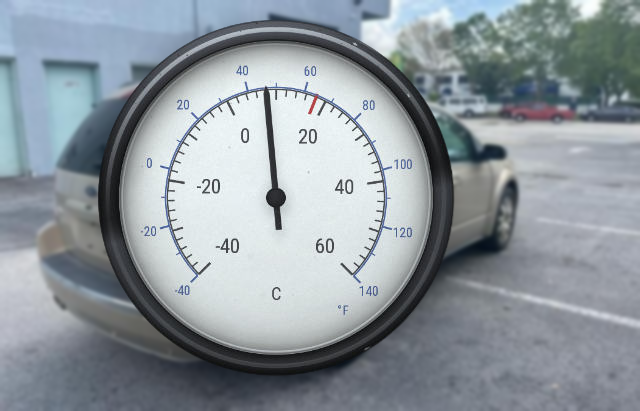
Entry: **8** °C
